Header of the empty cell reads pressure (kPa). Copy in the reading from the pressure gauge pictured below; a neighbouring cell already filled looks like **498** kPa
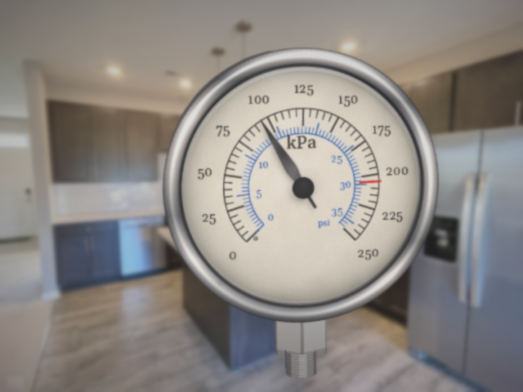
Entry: **95** kPa
